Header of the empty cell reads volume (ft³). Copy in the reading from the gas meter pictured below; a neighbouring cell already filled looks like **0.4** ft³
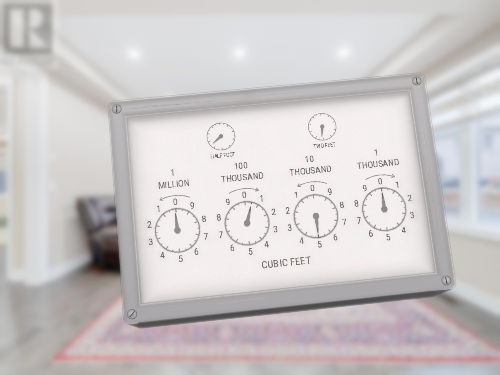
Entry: **5000** ft³
